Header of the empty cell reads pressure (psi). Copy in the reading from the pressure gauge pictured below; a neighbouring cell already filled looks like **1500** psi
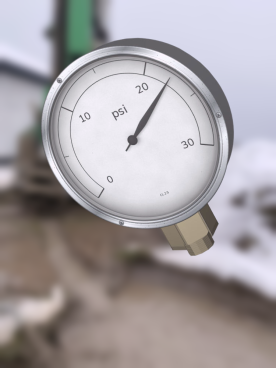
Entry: **22.5** psi
